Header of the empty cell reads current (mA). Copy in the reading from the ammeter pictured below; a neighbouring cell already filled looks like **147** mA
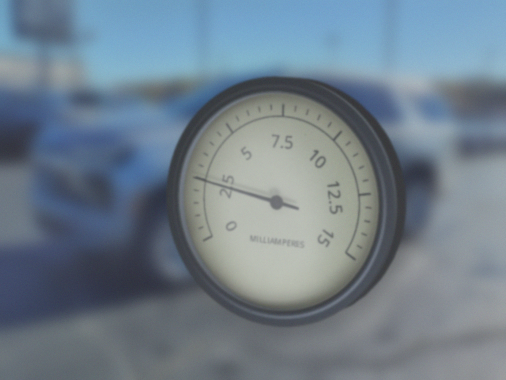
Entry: **2.5** mA
